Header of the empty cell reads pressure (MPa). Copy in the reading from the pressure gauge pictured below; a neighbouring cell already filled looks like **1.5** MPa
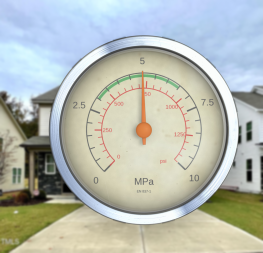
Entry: **5** MPa
